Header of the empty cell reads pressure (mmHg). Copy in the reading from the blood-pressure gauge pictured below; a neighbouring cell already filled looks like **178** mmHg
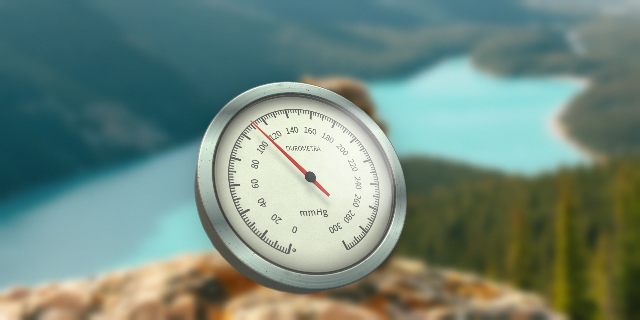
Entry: **110** mmHg
